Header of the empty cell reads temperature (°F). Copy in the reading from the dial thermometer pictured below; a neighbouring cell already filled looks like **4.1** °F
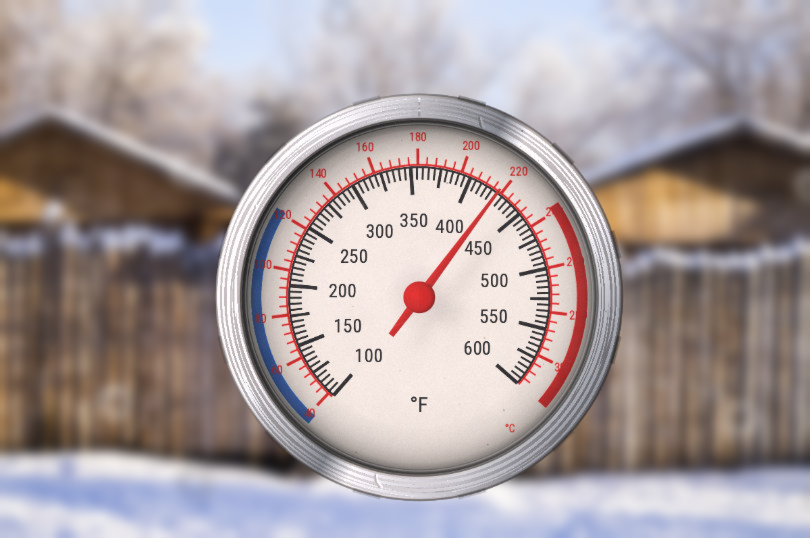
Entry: **425** °F
